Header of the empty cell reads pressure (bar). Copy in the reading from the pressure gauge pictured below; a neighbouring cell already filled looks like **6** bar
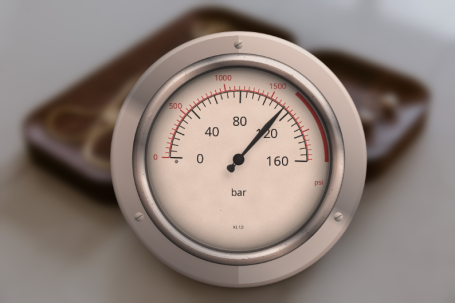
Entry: **115** bar
